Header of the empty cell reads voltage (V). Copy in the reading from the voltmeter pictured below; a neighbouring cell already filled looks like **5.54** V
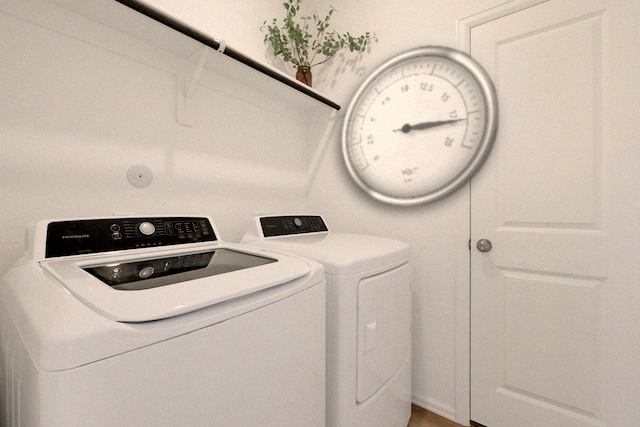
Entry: **18** V
